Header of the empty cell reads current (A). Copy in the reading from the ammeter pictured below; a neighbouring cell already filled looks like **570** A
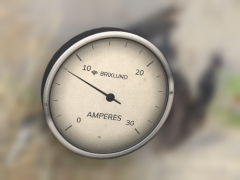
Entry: **8** A
